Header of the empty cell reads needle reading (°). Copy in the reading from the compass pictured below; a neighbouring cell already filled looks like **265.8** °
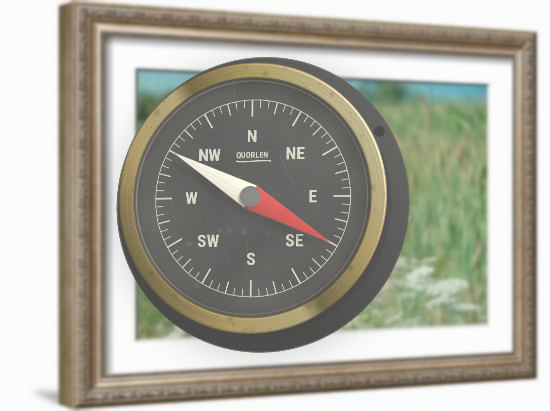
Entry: **120** °
